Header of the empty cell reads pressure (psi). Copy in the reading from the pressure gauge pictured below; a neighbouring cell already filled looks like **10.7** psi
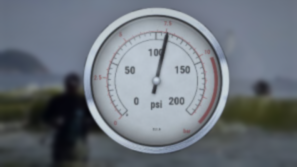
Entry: **110** psi
